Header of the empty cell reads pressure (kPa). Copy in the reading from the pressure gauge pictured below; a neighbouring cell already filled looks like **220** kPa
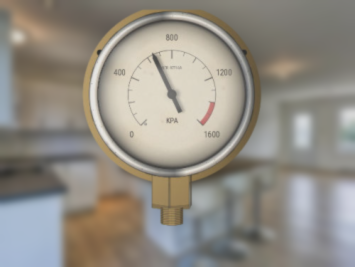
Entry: **650** kPa
